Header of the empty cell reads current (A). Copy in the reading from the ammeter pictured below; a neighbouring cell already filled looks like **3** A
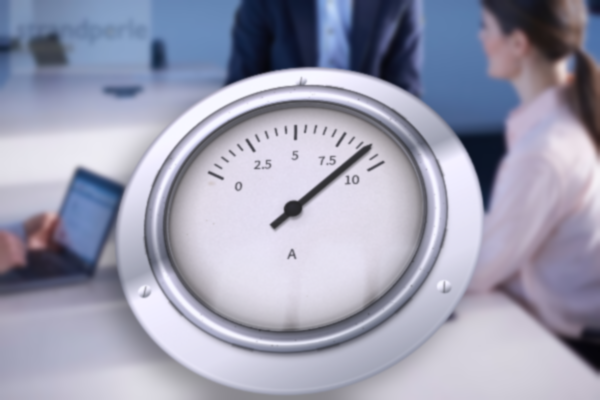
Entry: **9** A
